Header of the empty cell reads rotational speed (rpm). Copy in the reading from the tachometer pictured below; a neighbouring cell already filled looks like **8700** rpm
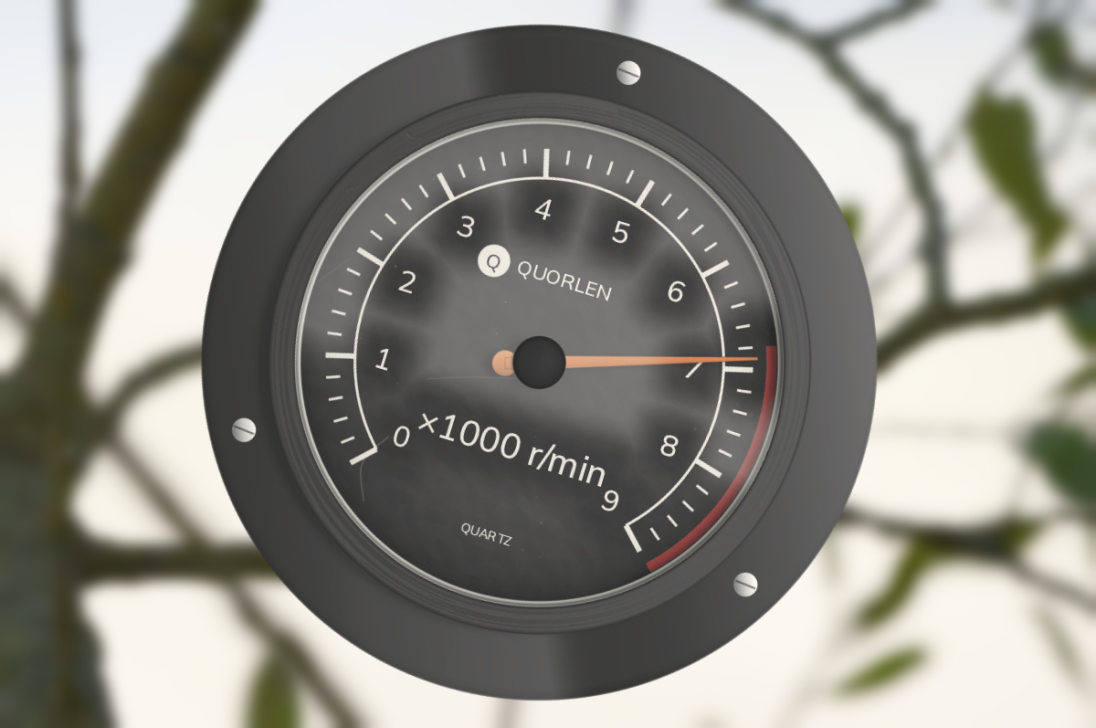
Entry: **6900** rpm
